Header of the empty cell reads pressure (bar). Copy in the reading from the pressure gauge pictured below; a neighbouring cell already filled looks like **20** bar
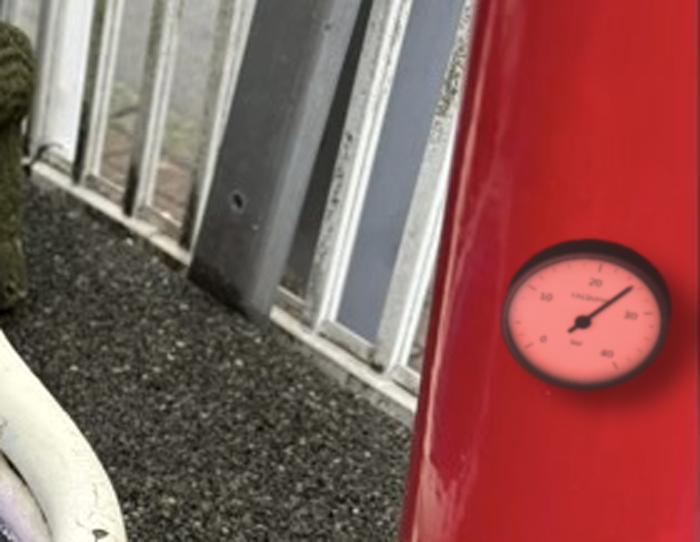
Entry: **25** bar
